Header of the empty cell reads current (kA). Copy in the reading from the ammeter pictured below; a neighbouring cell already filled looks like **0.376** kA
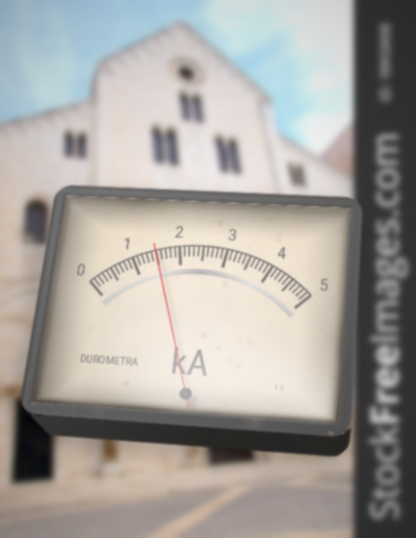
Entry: **1.5** kA
